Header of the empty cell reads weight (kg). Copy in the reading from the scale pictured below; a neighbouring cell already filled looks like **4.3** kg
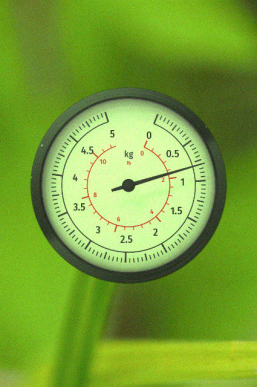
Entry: **0.8** kg
